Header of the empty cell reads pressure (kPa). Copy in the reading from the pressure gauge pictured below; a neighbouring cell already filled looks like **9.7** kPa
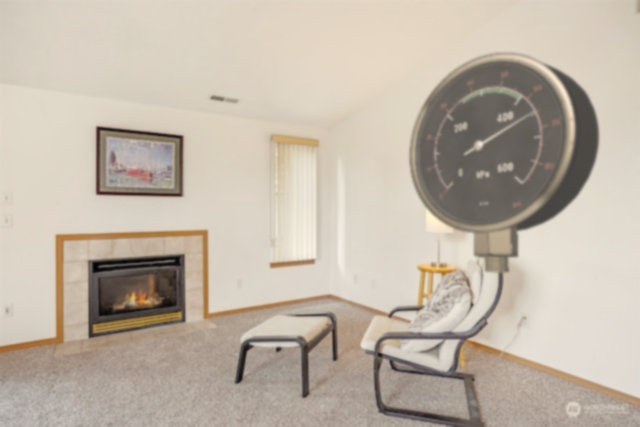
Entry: **450** kPa
